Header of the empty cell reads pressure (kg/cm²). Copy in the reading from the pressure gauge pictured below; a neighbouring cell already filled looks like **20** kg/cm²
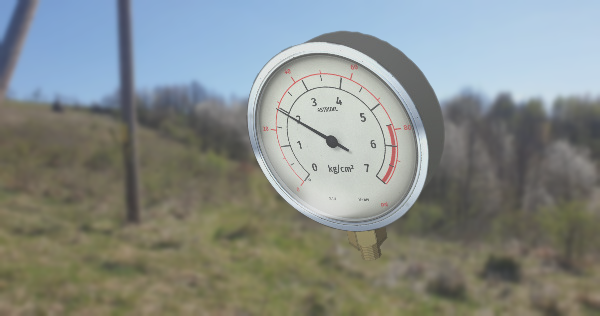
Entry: **2** kg/cm²
